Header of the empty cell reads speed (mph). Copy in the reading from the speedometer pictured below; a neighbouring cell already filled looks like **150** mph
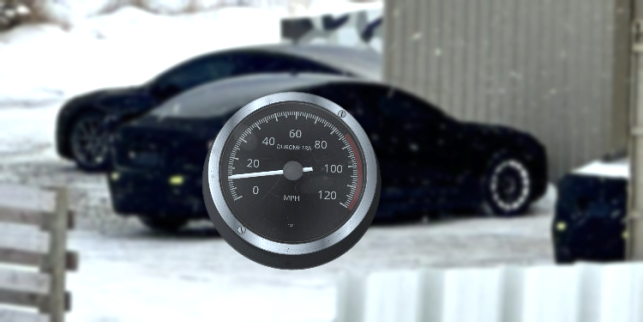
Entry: **10** mph
